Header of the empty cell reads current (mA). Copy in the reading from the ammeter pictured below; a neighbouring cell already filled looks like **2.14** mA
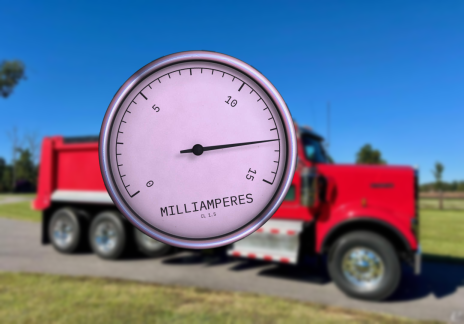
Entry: **13** mA
